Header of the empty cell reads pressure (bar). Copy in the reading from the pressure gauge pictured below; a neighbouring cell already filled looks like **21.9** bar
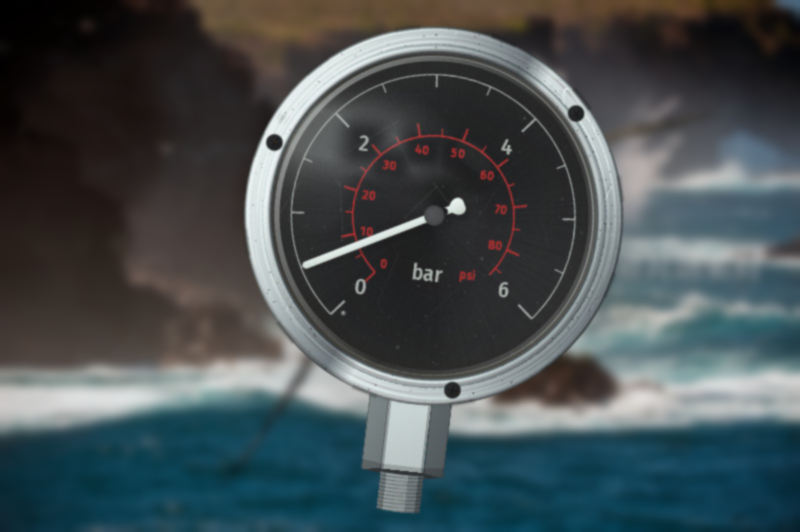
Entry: **0.5** bar
